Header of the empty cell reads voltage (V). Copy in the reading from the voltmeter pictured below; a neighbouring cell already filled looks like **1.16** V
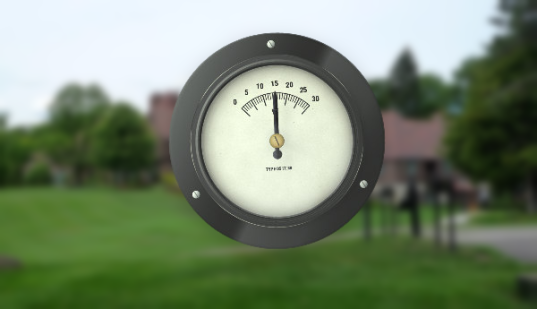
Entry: **15** V
